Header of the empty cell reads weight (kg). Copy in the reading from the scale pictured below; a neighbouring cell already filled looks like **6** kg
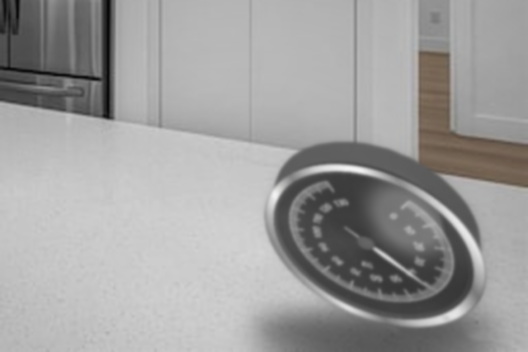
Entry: **40** kg
